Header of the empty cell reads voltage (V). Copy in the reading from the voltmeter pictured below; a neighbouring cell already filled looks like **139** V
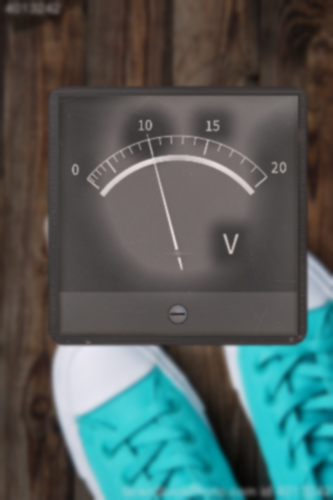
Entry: **10** V
